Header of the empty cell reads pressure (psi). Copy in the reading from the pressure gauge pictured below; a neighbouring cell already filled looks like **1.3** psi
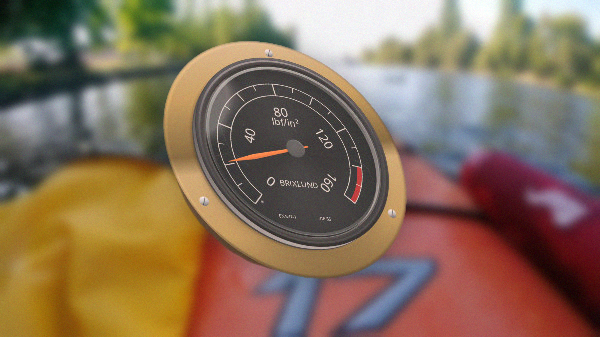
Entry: **20** psi
